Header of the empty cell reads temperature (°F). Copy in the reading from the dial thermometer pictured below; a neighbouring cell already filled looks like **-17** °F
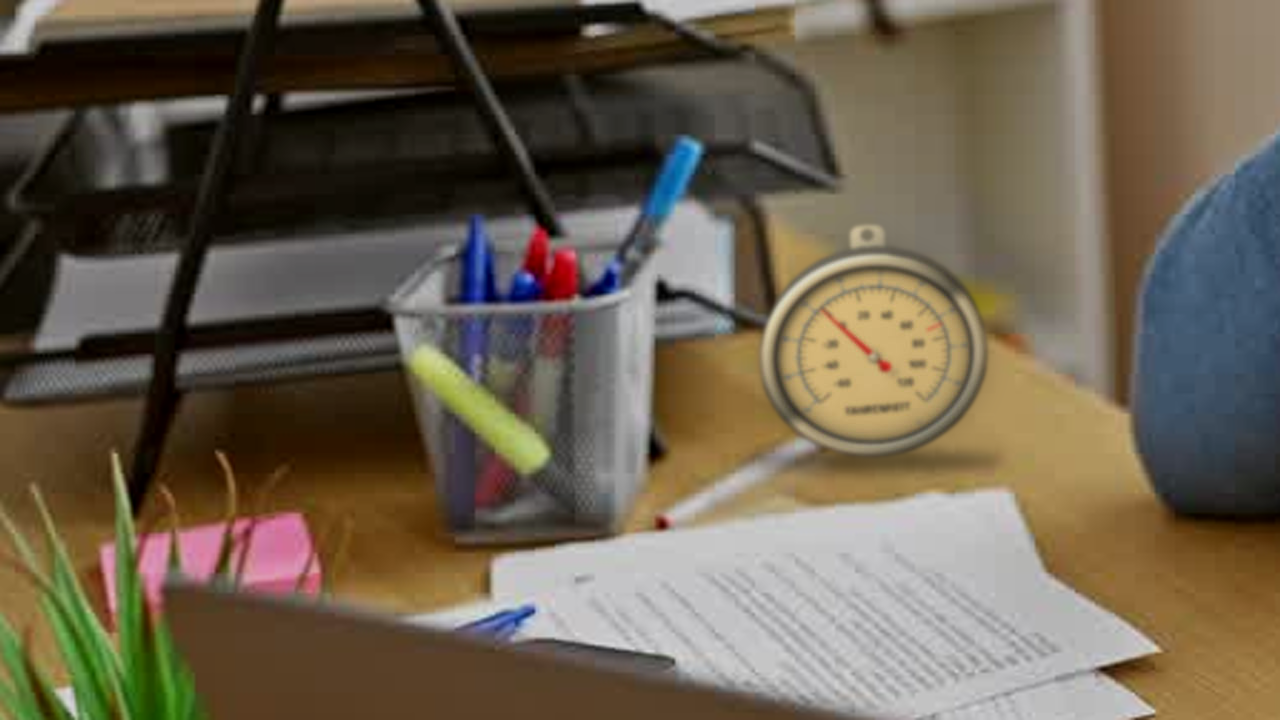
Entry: **0** °F
